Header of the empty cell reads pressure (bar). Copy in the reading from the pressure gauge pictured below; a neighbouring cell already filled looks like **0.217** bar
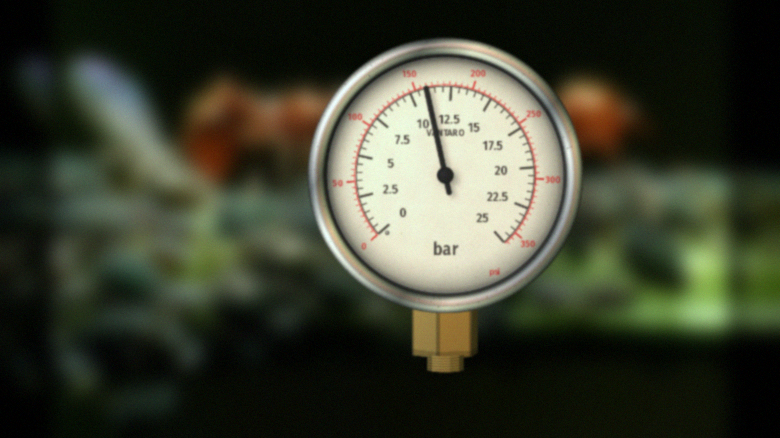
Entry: **11** bar
